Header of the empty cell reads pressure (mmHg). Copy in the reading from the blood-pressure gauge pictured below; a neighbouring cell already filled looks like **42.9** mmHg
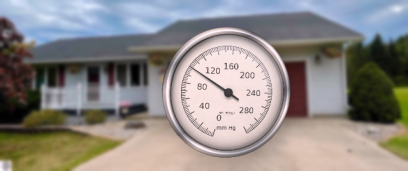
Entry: **100** mmHg
